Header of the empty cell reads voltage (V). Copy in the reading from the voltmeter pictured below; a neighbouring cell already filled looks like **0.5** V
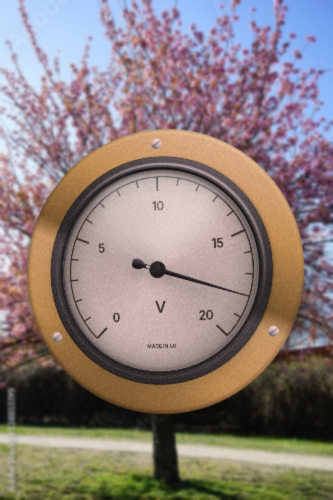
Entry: **18** V
